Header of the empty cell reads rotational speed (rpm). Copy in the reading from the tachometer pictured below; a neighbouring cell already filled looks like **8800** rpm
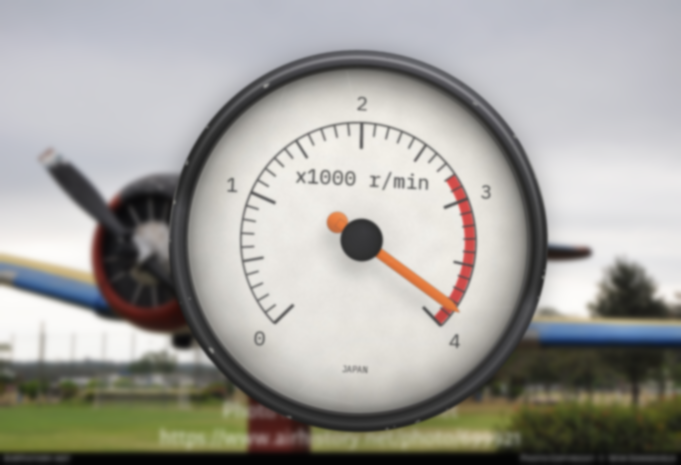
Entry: **3850** rpm
